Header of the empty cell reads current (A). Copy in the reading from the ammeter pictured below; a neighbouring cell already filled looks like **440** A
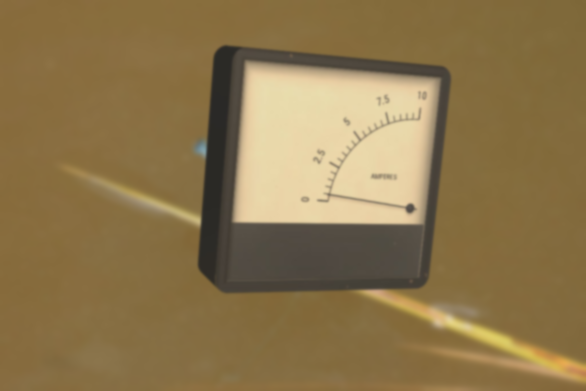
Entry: **0.5** A
